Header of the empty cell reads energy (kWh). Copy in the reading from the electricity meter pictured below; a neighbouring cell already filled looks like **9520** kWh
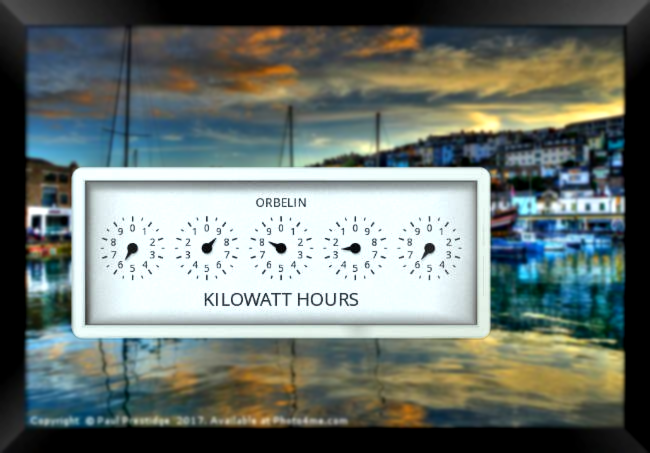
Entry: **58826** kWh
